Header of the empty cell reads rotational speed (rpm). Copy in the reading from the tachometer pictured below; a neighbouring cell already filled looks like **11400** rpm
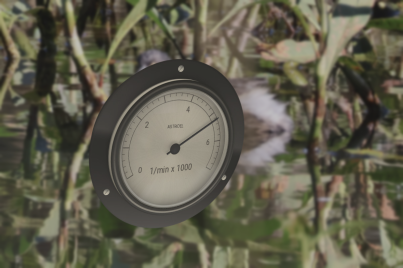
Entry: **5200** rpm
